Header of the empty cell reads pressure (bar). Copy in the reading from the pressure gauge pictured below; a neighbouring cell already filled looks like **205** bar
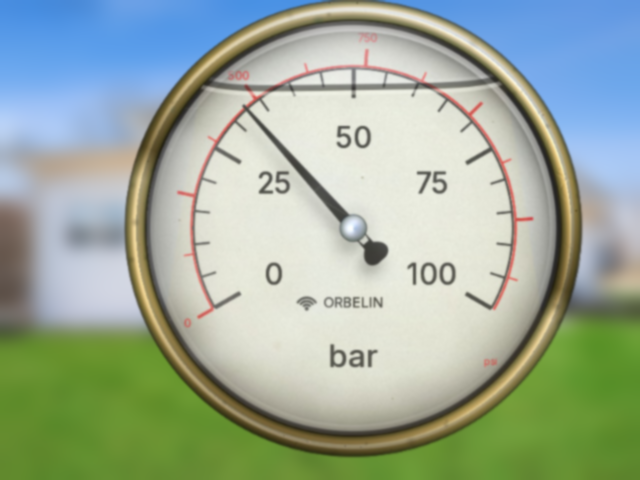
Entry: **32.5** bar
